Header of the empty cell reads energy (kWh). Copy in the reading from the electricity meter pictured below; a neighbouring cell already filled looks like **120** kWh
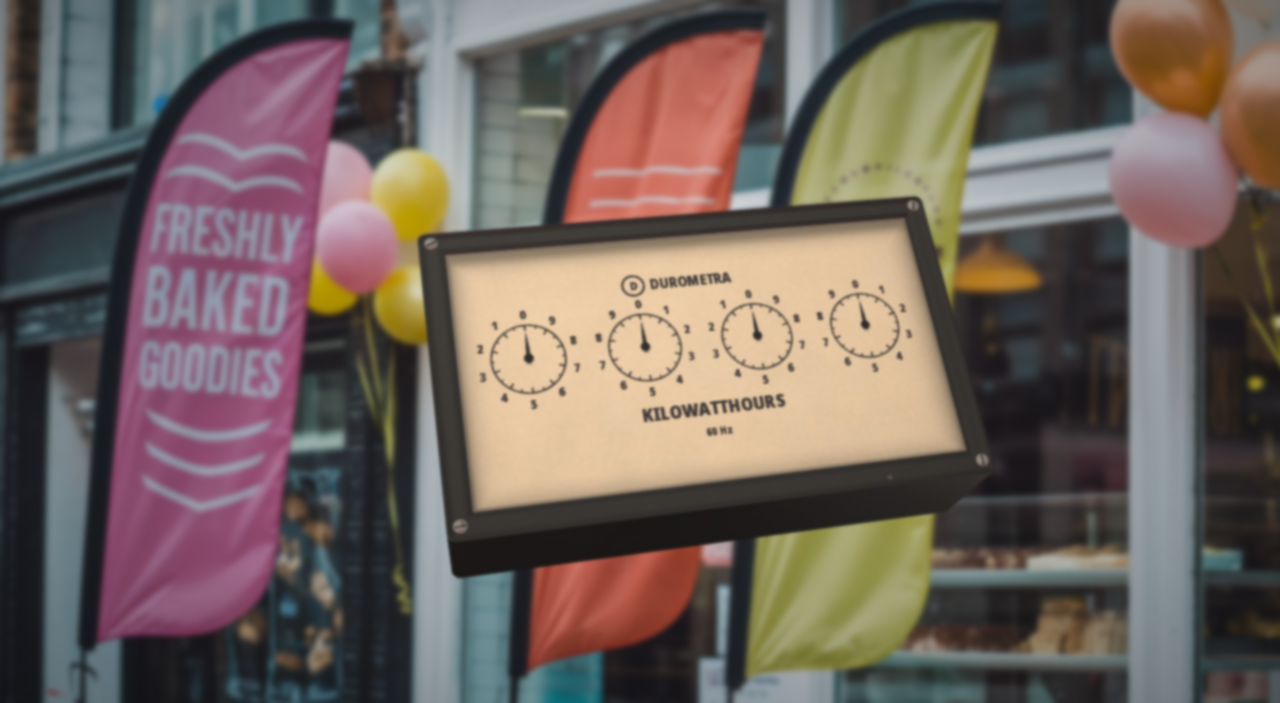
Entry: **0** kWh
